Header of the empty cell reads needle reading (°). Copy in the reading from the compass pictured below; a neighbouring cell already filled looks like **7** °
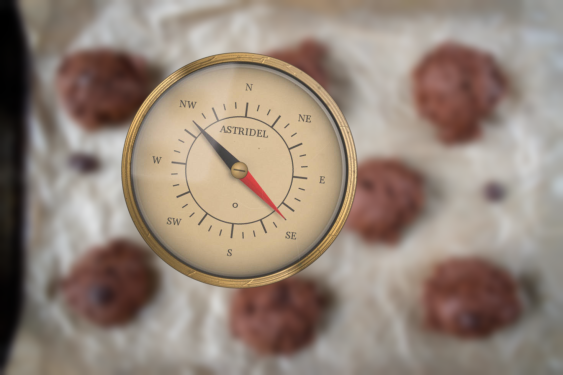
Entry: **130** °
